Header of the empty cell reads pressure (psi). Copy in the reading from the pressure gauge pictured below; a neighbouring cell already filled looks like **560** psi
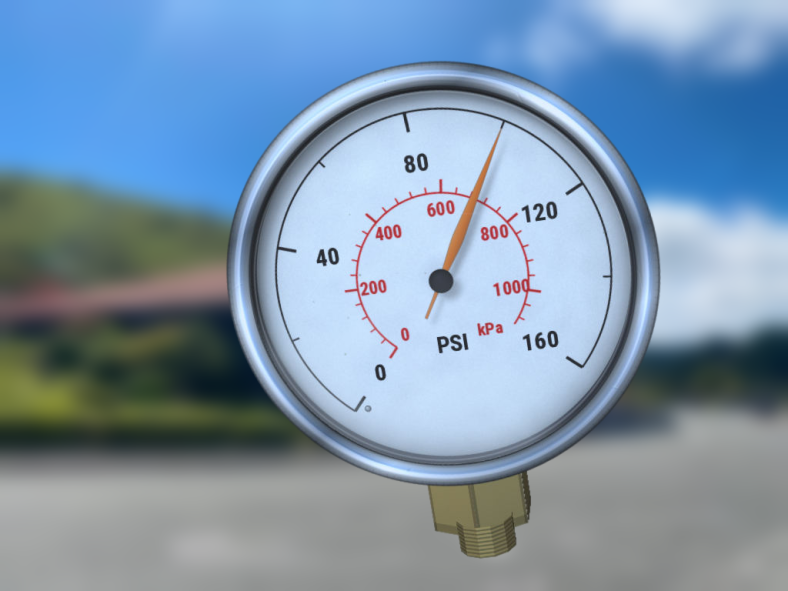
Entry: **100** psi
